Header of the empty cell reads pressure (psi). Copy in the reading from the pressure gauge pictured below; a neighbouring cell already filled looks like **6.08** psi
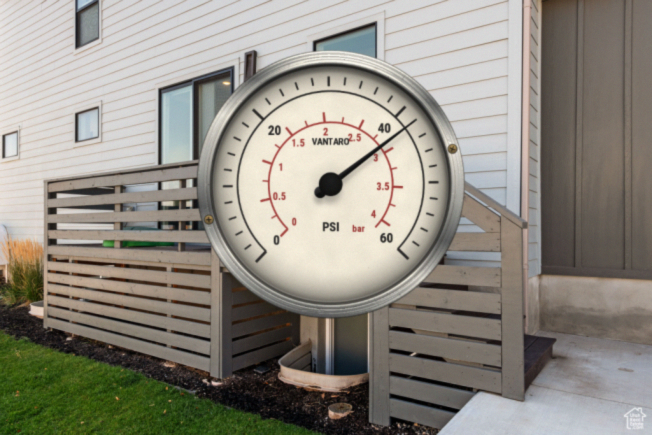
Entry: **42** psi
